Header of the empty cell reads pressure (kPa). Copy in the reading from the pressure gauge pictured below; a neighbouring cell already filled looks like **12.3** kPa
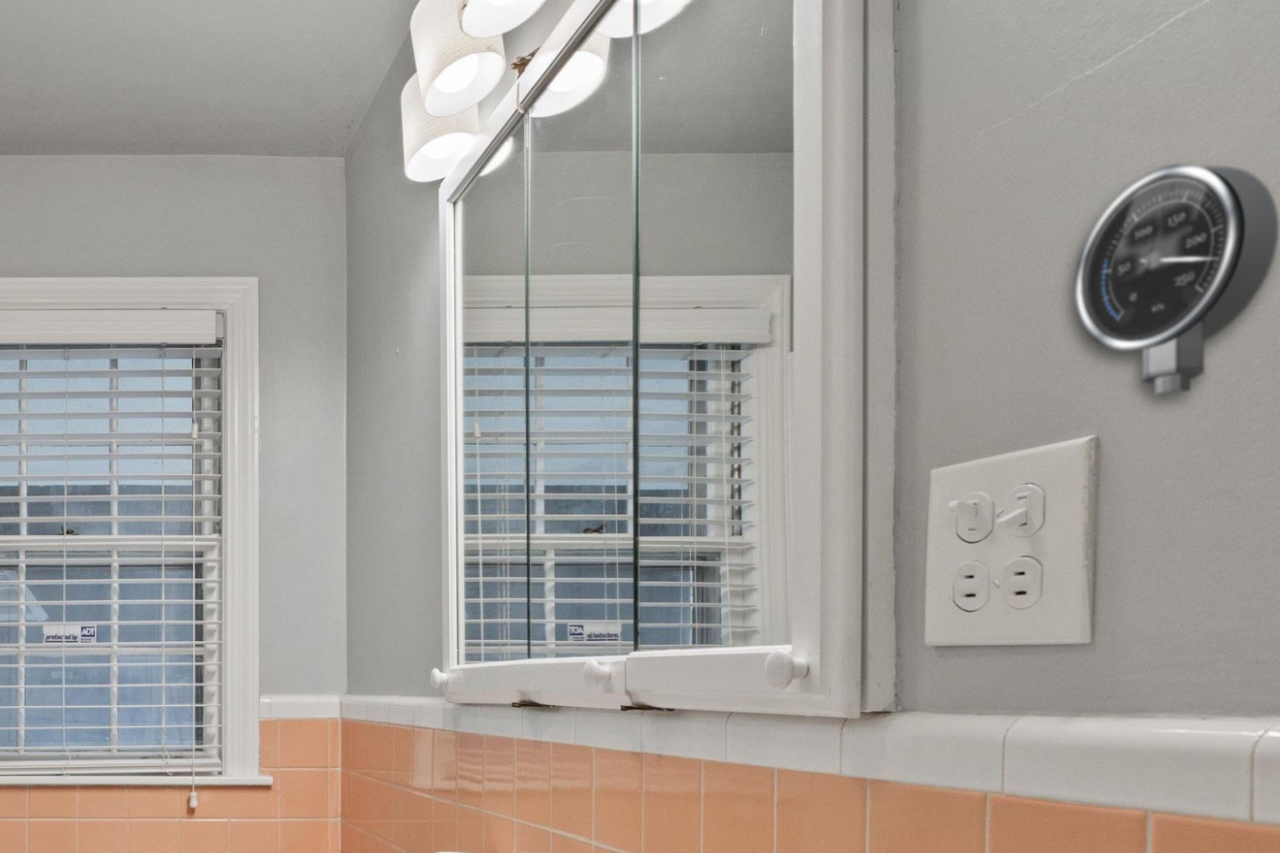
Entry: **225** kPa
